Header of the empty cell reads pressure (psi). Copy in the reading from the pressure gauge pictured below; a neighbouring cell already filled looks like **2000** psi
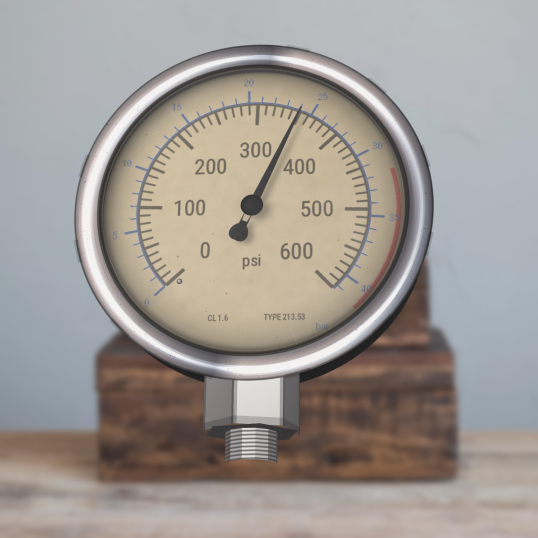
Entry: **350** psi
